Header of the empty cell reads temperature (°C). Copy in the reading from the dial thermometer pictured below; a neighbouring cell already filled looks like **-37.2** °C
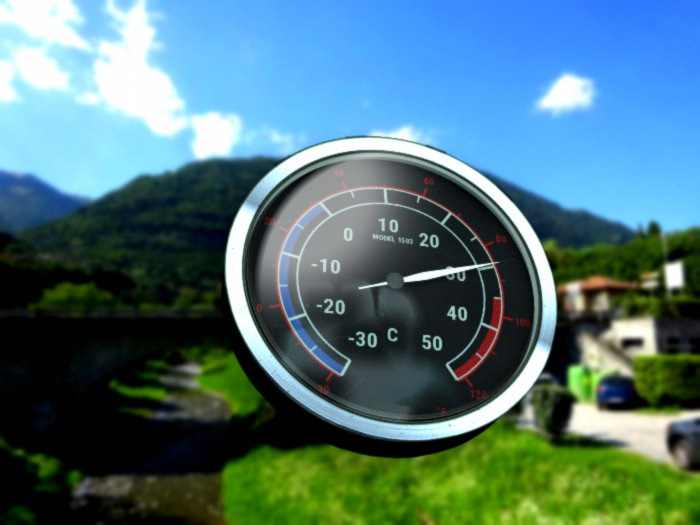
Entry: **30** °C
